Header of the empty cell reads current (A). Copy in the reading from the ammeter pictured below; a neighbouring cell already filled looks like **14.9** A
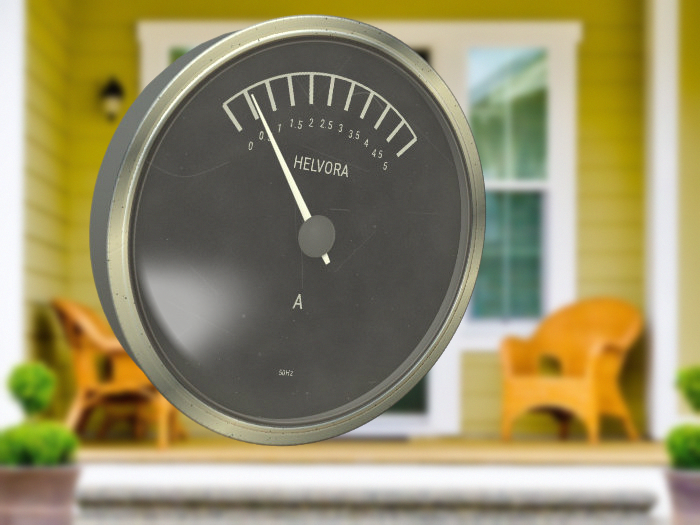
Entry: **0.5** A
